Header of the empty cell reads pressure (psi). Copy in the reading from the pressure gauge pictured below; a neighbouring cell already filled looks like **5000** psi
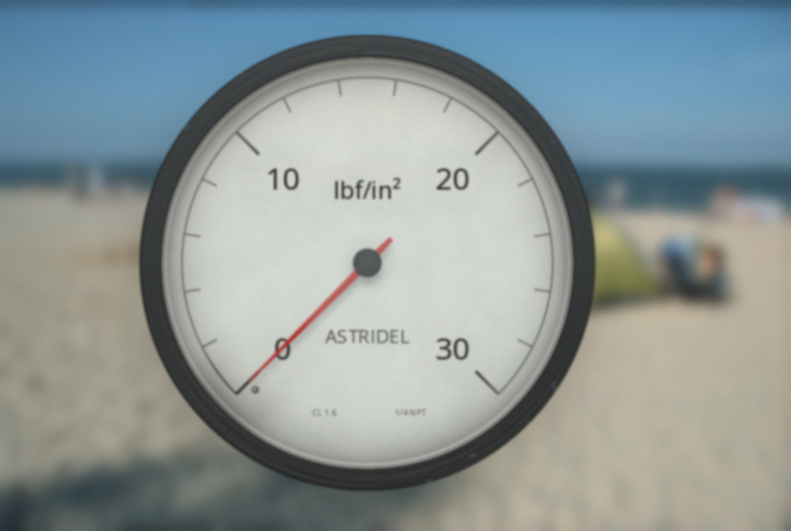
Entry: **0** psi
